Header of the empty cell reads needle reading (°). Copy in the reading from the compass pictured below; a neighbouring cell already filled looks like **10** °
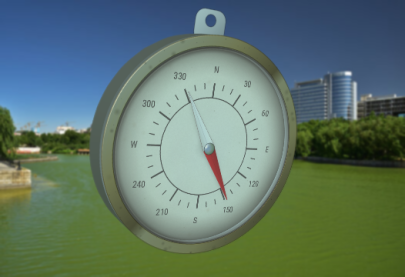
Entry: **150** °
